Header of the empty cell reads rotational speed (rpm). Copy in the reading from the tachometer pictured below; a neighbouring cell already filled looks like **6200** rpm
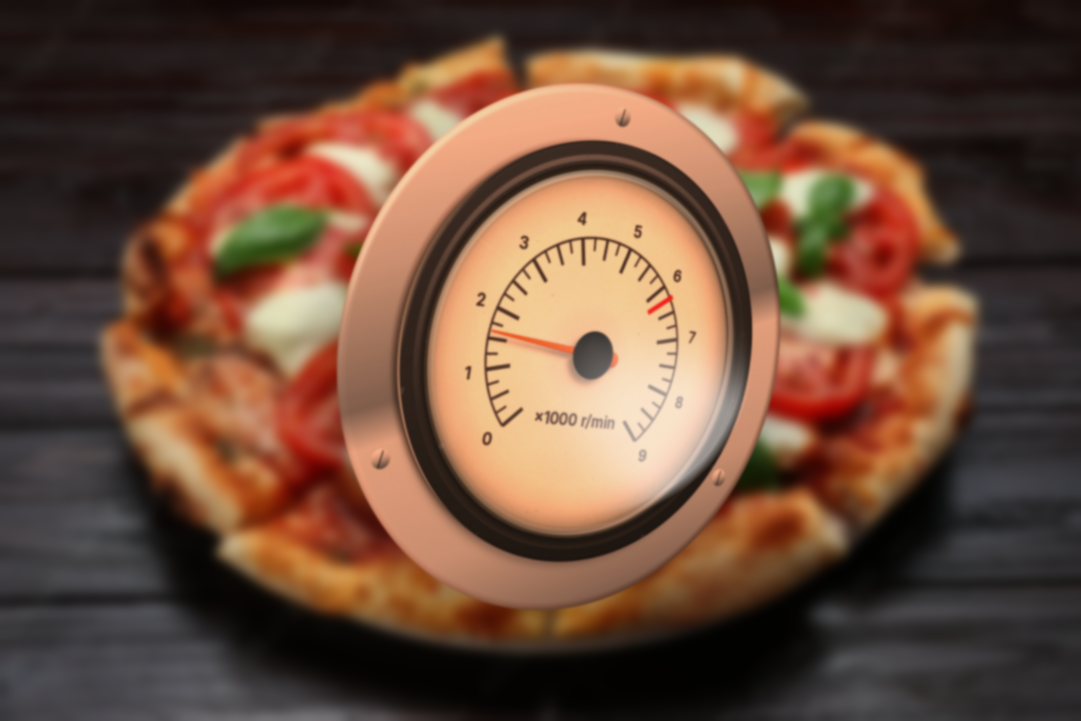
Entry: **1625** rpm
